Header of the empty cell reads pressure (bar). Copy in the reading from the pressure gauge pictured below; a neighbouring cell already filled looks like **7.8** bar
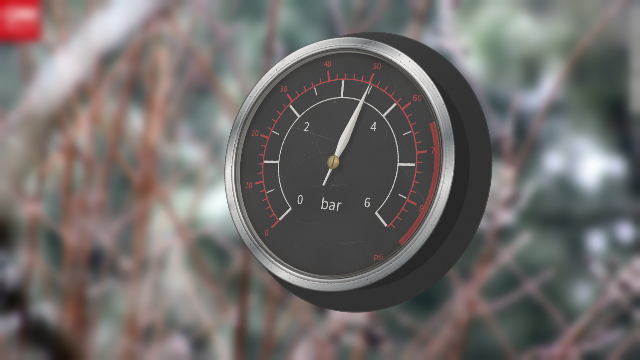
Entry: **3.5** bar
